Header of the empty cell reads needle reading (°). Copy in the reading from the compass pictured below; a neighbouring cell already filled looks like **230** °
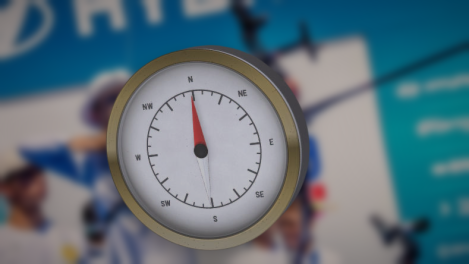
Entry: **0** °
